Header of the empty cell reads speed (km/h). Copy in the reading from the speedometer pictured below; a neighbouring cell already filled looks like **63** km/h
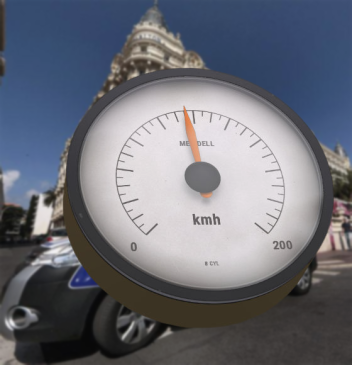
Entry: **95** km/h
